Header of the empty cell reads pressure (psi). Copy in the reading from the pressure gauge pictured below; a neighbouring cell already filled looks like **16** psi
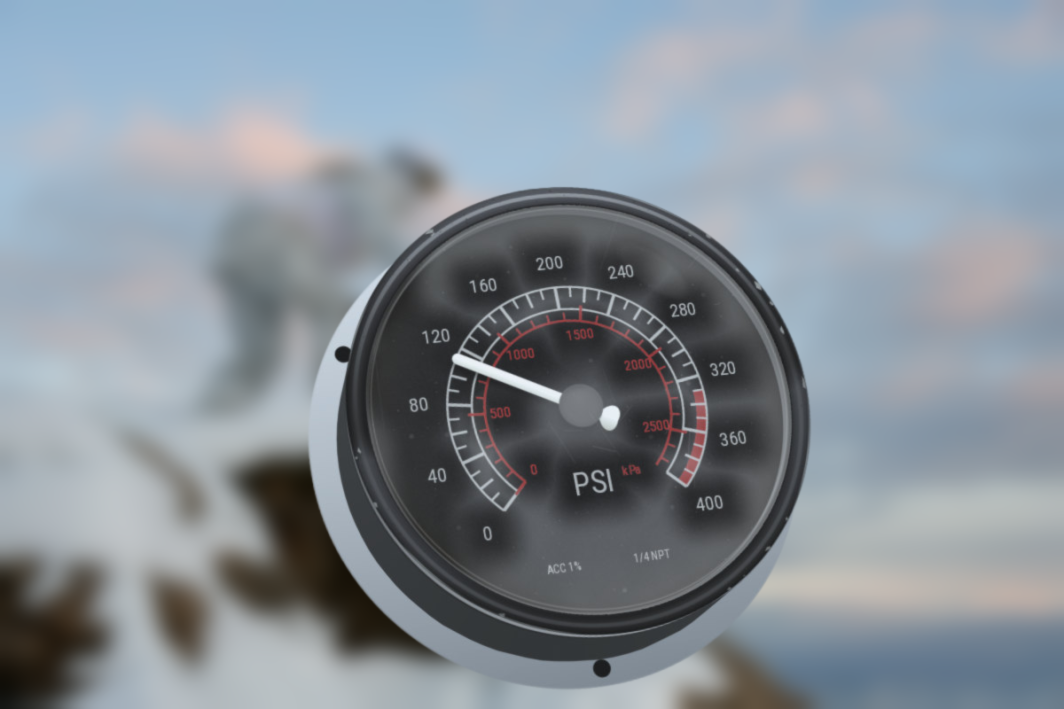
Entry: **110** psi
